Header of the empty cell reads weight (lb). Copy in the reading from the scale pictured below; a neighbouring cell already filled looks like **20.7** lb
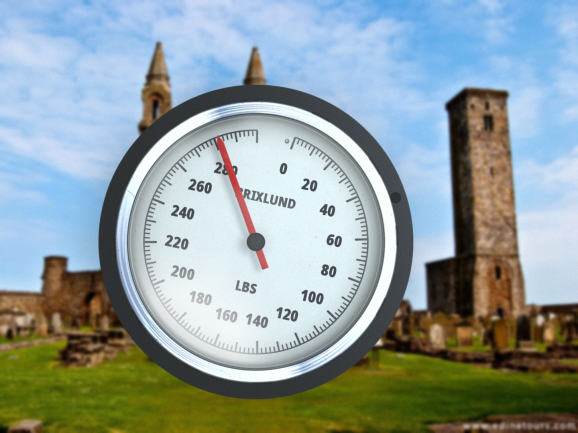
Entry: **282** lb
